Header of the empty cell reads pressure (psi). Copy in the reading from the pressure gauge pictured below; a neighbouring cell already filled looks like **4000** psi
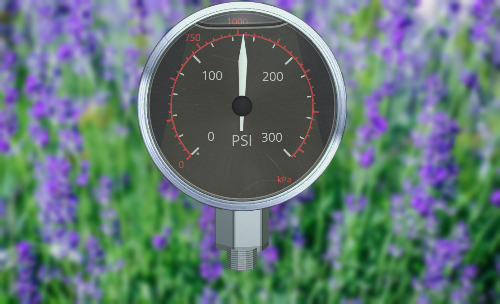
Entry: **150** psi
